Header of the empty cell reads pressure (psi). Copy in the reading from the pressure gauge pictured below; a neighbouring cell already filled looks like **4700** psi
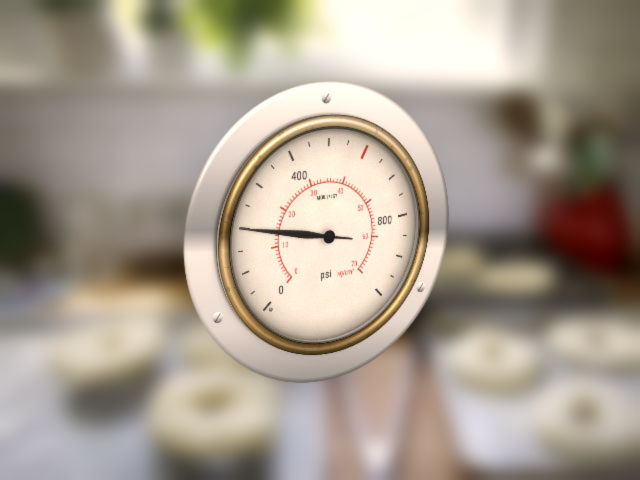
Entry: **200** psi
